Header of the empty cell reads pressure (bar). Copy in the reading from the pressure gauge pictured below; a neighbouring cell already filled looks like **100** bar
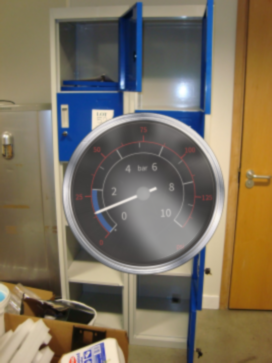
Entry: **1** bar
